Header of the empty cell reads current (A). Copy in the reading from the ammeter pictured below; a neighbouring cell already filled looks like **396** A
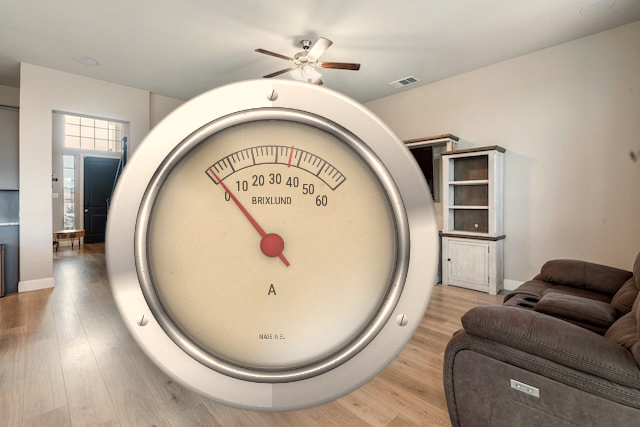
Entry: **2** A
